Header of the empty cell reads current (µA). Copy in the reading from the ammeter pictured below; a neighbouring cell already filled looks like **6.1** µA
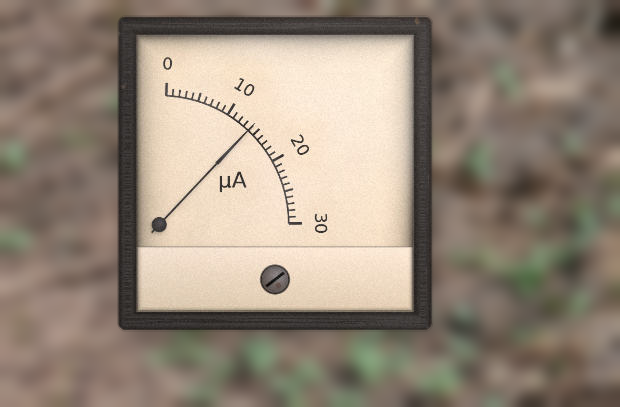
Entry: **14** µA
